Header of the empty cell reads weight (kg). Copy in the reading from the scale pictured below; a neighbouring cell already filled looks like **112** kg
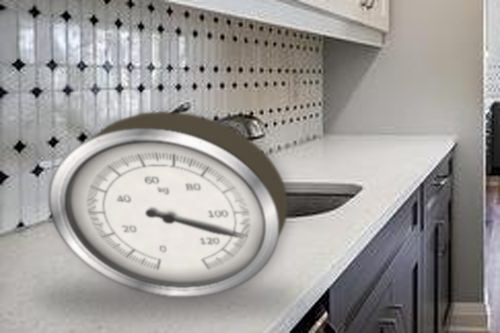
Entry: **110** kg
